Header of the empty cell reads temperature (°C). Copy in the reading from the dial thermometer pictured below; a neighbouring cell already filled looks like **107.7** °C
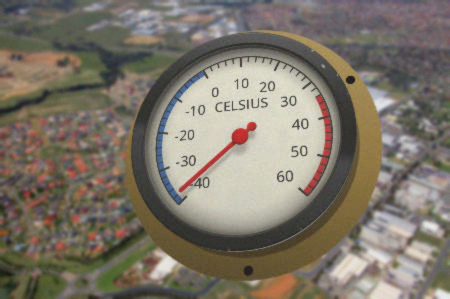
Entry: **-38** °C
